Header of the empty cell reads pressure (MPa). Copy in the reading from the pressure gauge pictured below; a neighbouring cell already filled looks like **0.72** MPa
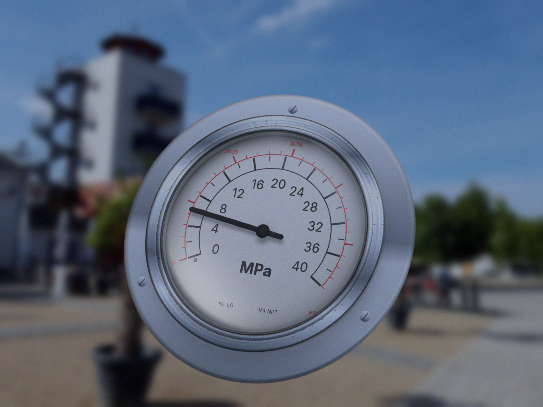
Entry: **6** MPa
